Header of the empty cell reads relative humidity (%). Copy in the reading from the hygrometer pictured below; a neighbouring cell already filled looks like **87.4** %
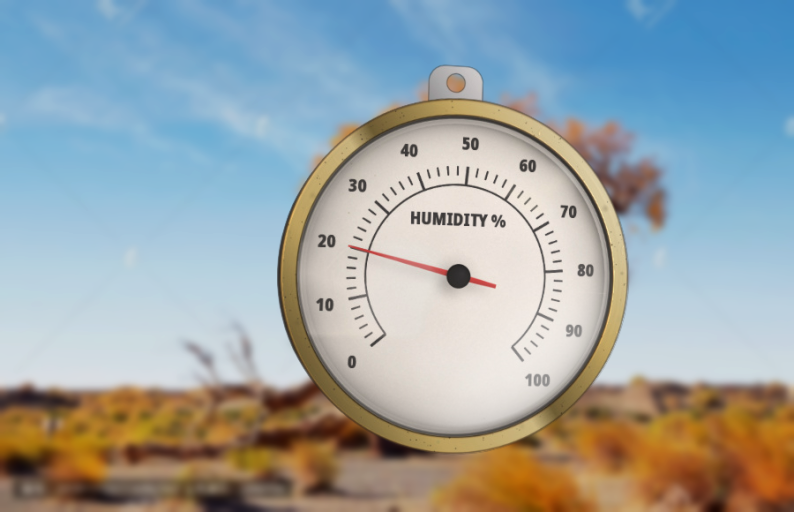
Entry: **20** %
